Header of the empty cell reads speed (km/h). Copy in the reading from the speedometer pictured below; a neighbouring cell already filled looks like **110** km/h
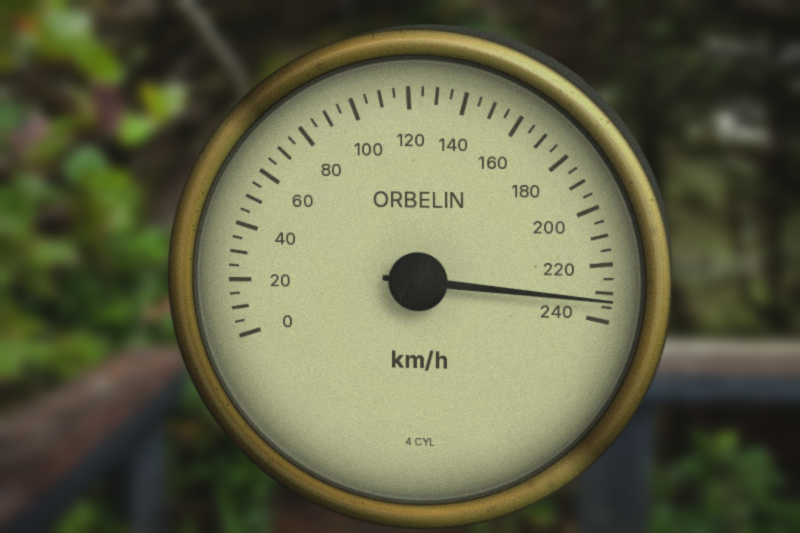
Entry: **232.5** km/h
